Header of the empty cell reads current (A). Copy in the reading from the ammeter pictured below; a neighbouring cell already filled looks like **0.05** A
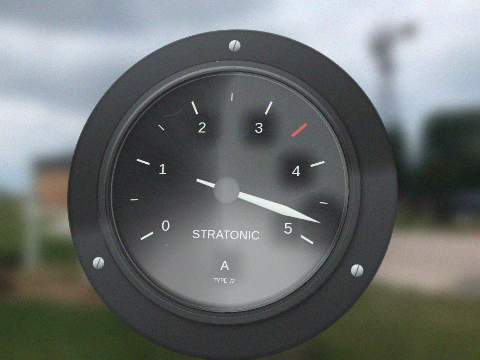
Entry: **4.75** A
